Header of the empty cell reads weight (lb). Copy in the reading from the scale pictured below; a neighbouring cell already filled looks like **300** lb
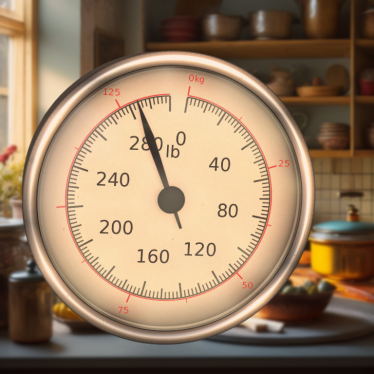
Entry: **284** lb
